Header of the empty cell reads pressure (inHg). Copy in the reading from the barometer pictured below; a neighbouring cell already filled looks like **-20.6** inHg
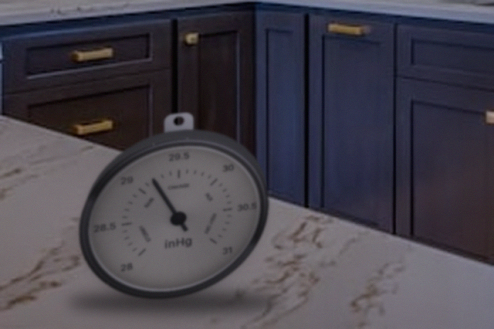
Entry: **29.2** inHg
